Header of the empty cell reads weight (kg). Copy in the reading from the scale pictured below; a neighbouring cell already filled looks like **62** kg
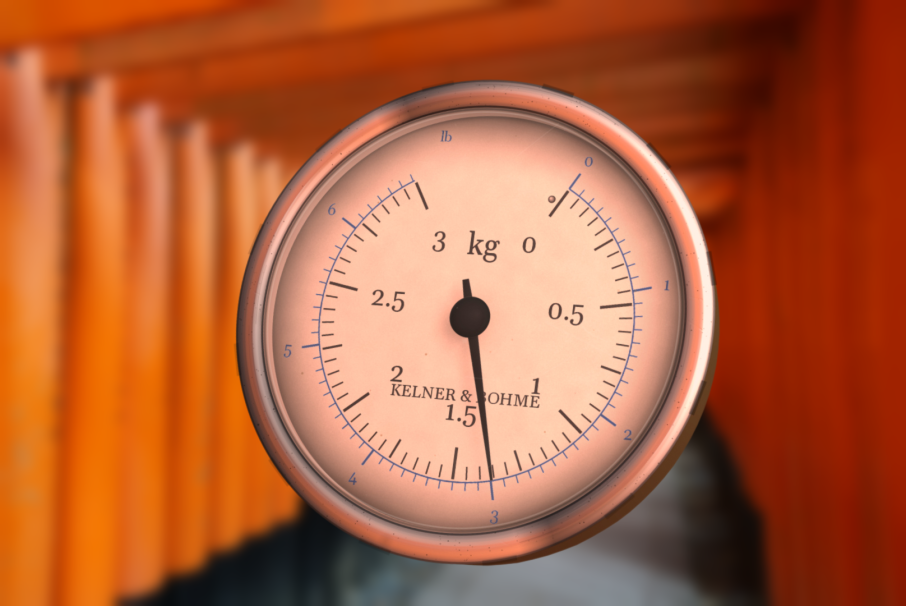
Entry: **1.35** kg
